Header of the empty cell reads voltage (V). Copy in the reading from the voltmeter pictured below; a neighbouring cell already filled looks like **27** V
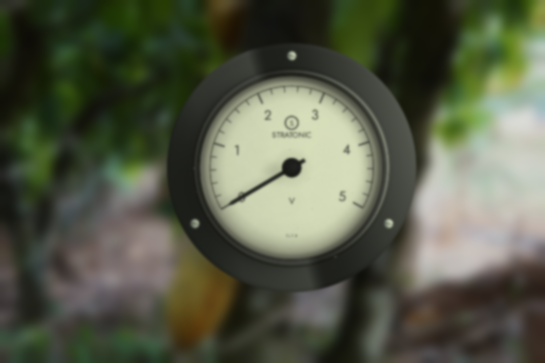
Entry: **0** V
